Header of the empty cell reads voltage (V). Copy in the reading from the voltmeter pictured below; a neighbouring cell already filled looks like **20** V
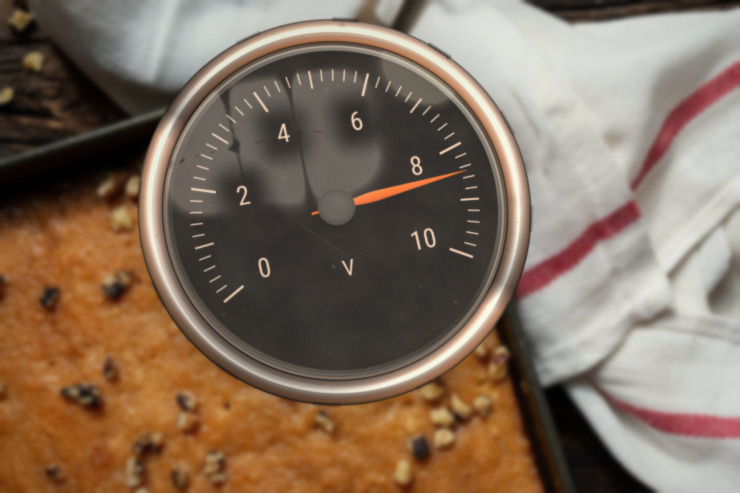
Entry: **8.5** V
